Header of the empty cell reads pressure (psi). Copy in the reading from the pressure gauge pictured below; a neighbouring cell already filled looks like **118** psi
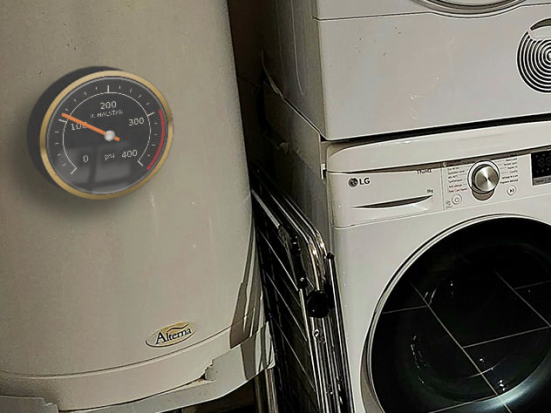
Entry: **110** psi
